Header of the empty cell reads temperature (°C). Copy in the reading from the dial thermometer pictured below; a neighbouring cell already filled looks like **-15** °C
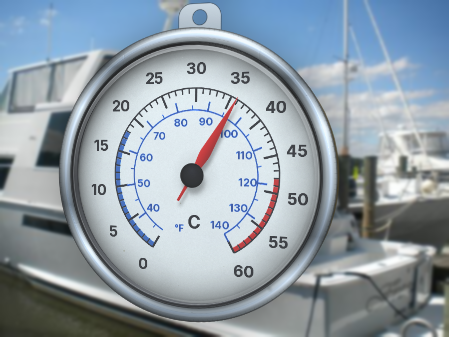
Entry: **36** °C
